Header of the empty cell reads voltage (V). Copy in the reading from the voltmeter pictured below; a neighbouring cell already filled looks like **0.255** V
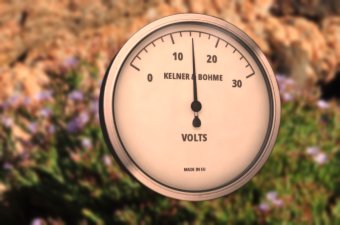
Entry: **14** V
